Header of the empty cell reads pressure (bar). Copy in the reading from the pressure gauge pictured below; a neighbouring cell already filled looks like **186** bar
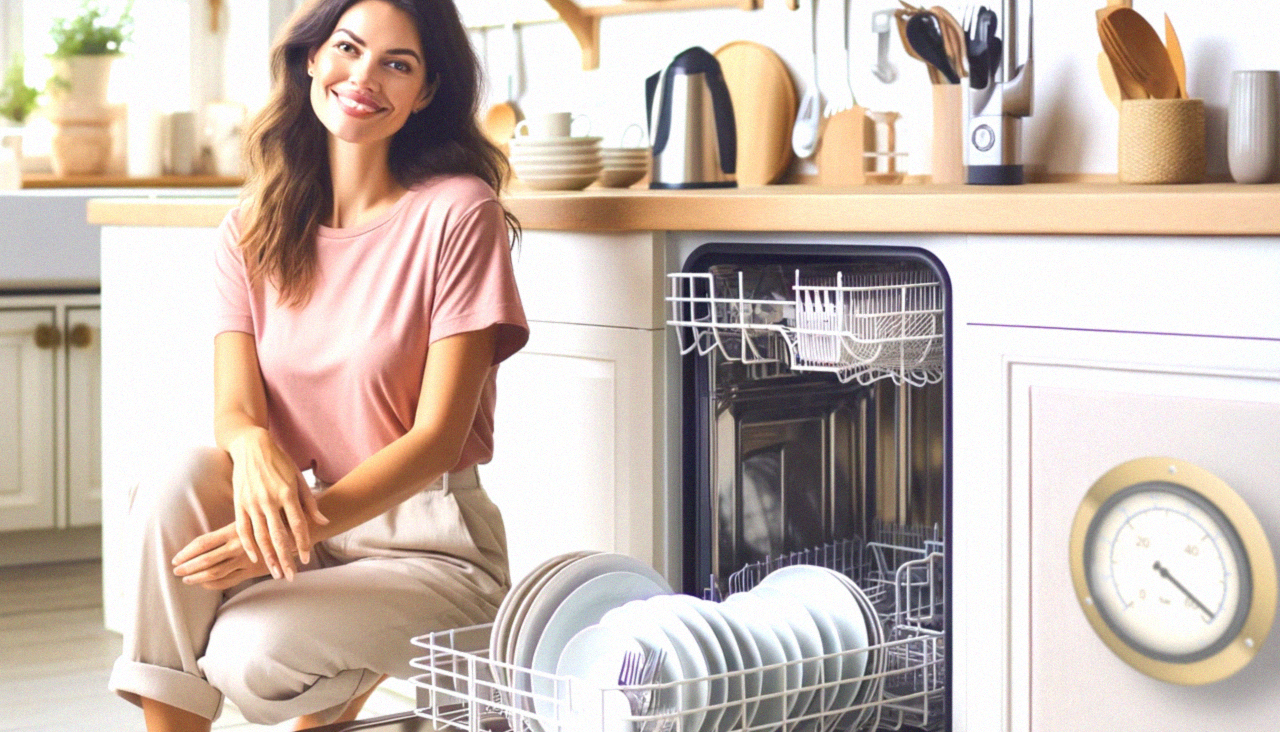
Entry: **57.5** bar
